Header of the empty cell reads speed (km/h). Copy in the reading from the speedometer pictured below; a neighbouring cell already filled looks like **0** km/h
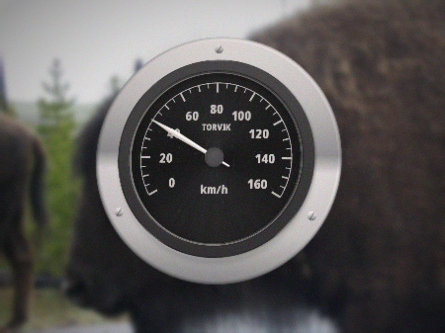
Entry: **40** km/h
